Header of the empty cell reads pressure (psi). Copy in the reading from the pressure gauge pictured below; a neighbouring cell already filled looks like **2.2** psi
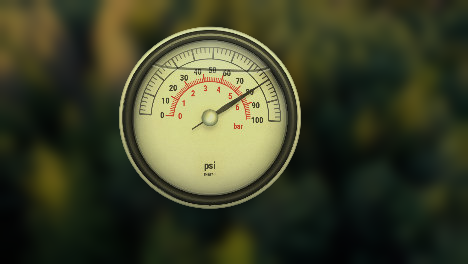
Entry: **80** psi
